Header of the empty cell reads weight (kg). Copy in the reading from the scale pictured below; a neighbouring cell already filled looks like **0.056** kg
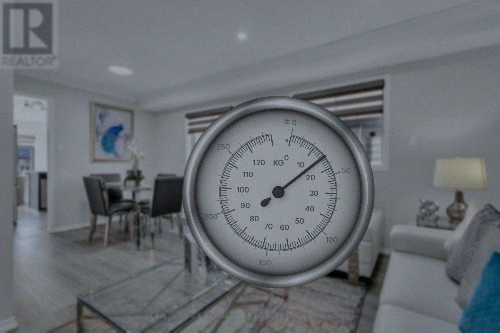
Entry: **15** kg
